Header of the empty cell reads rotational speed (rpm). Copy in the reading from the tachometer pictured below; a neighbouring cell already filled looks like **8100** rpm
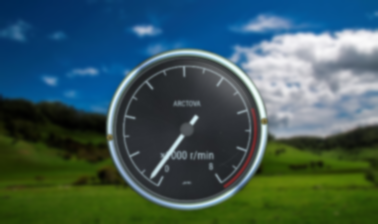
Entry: **250** rpm
